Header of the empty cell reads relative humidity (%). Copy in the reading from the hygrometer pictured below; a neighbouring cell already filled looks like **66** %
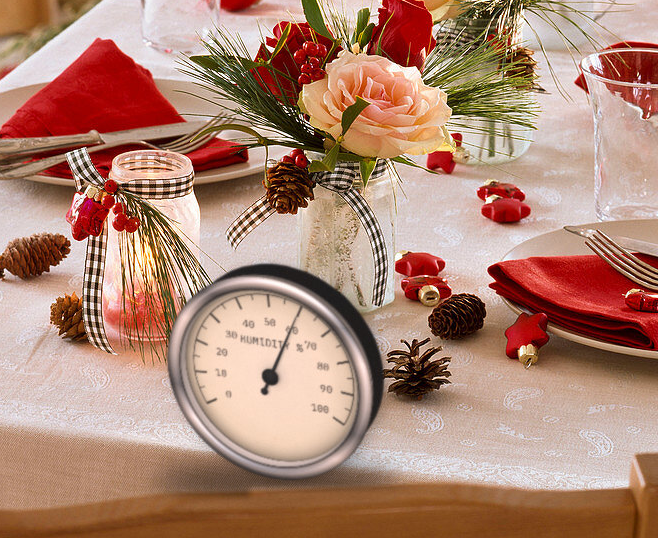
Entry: **60** %
